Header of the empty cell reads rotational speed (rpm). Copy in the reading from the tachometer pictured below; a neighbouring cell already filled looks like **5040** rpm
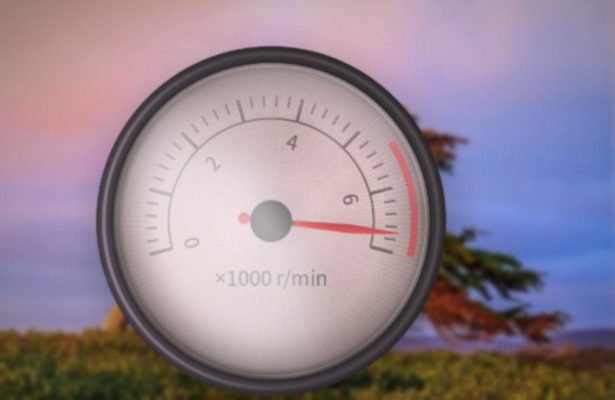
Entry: **6700** rpm
